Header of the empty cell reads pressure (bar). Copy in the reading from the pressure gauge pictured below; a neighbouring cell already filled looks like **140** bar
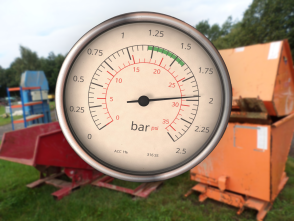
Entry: **1.95** bar
